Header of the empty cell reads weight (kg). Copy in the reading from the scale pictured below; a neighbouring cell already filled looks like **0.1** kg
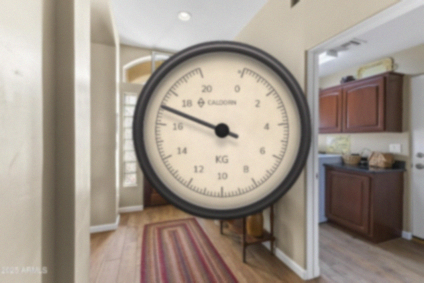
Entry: **17** kg
